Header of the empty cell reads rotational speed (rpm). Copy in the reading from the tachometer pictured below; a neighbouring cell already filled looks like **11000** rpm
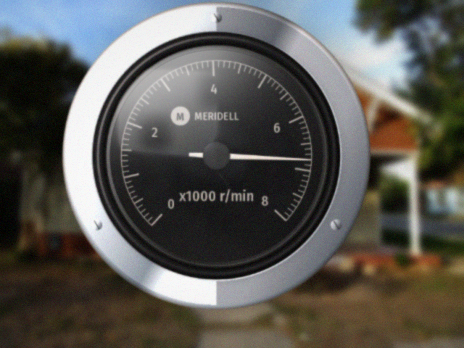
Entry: **6800** rpm
